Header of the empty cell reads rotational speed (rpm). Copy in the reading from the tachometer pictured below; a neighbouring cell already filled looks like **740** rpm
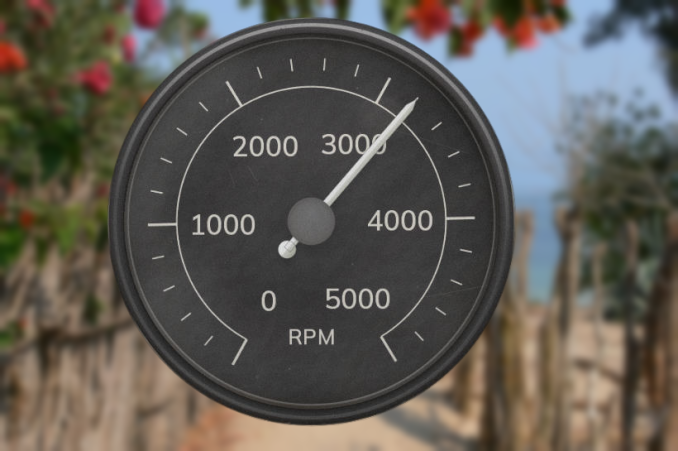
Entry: **3200** rpm
